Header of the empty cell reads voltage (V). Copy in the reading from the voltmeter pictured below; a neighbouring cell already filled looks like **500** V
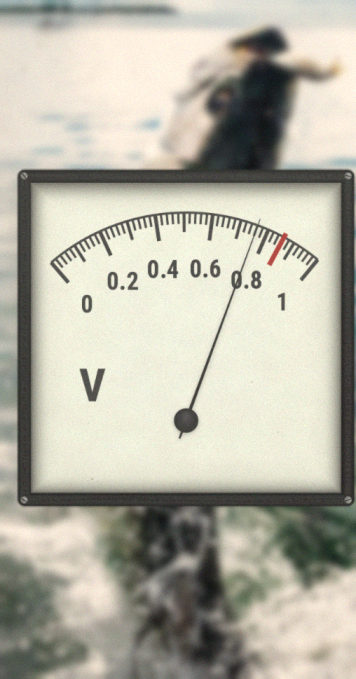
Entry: **0.76** V
